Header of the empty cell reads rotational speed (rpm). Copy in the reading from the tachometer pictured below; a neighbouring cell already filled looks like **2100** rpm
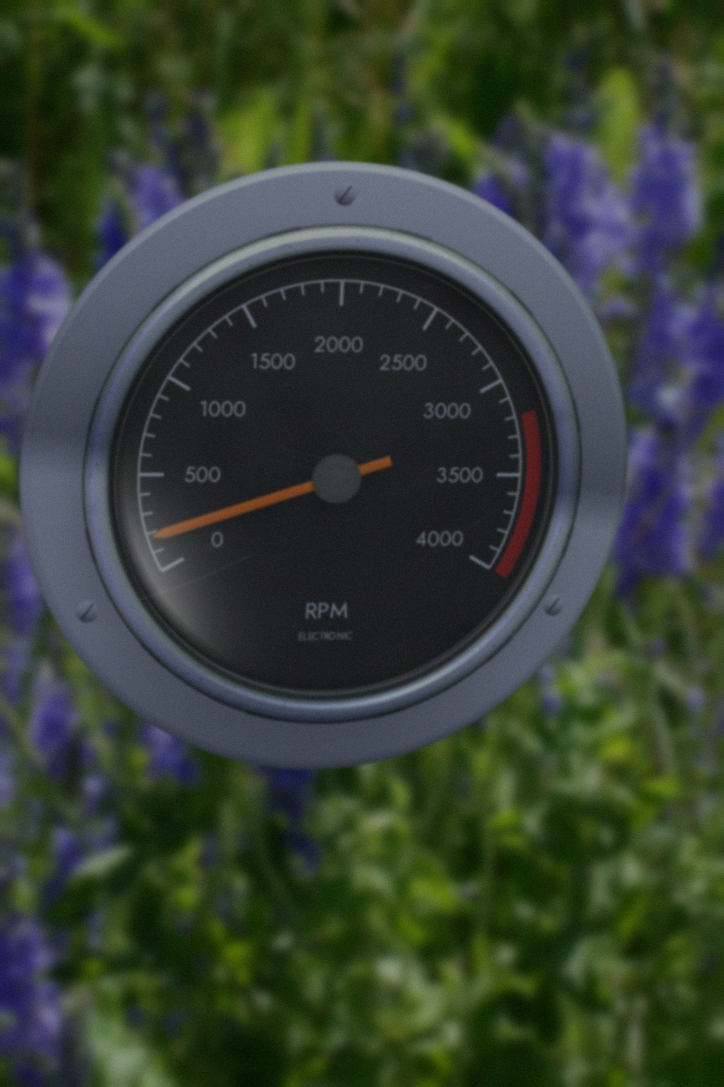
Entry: **200** rpm
